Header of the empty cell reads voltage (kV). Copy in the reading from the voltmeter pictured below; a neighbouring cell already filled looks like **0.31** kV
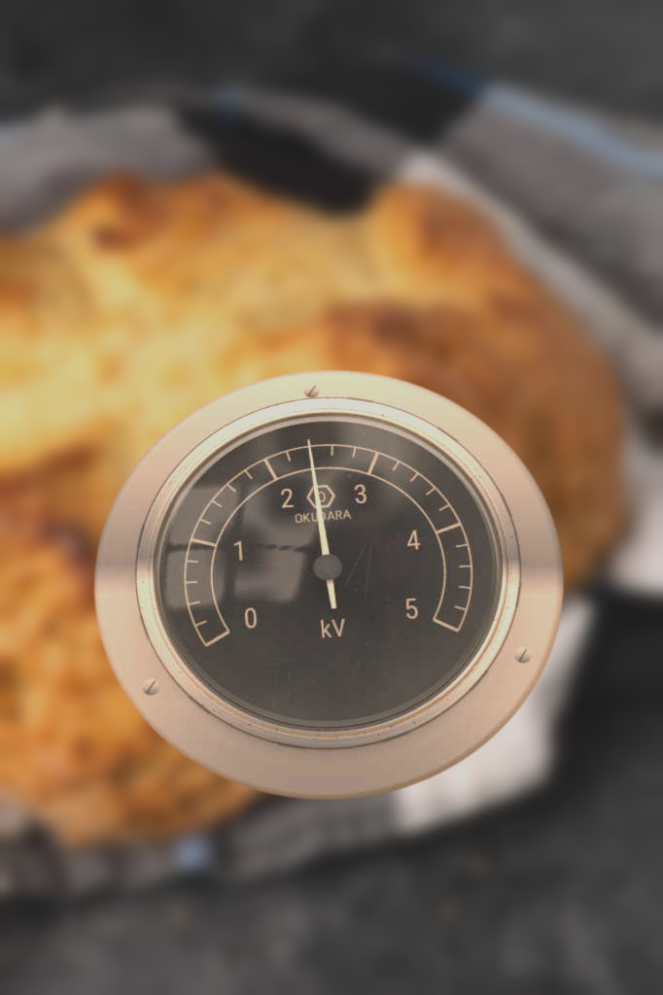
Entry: **2.4** kV
